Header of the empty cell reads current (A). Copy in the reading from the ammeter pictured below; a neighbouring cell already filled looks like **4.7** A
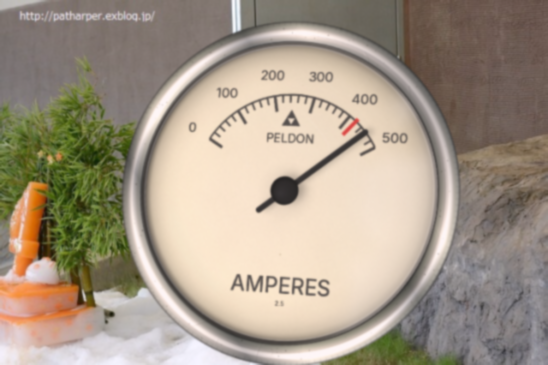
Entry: **460** A
